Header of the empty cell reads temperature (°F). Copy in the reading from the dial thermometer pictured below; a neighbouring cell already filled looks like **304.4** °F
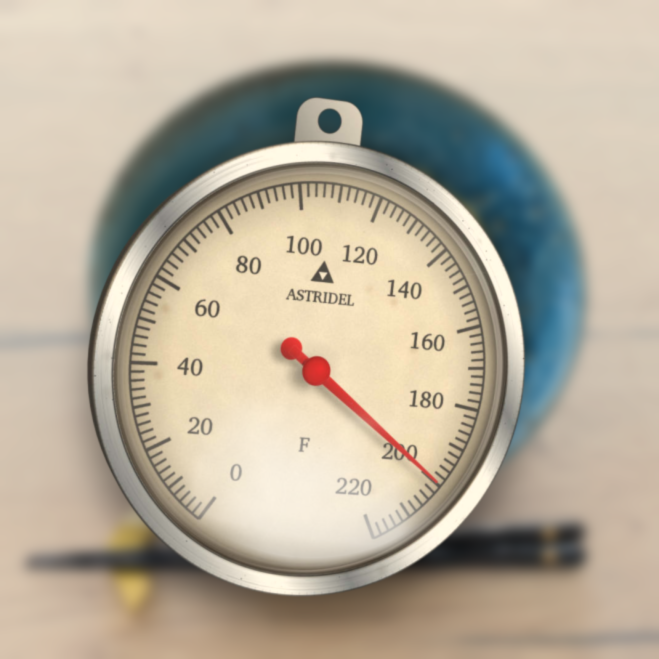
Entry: **200** °F
